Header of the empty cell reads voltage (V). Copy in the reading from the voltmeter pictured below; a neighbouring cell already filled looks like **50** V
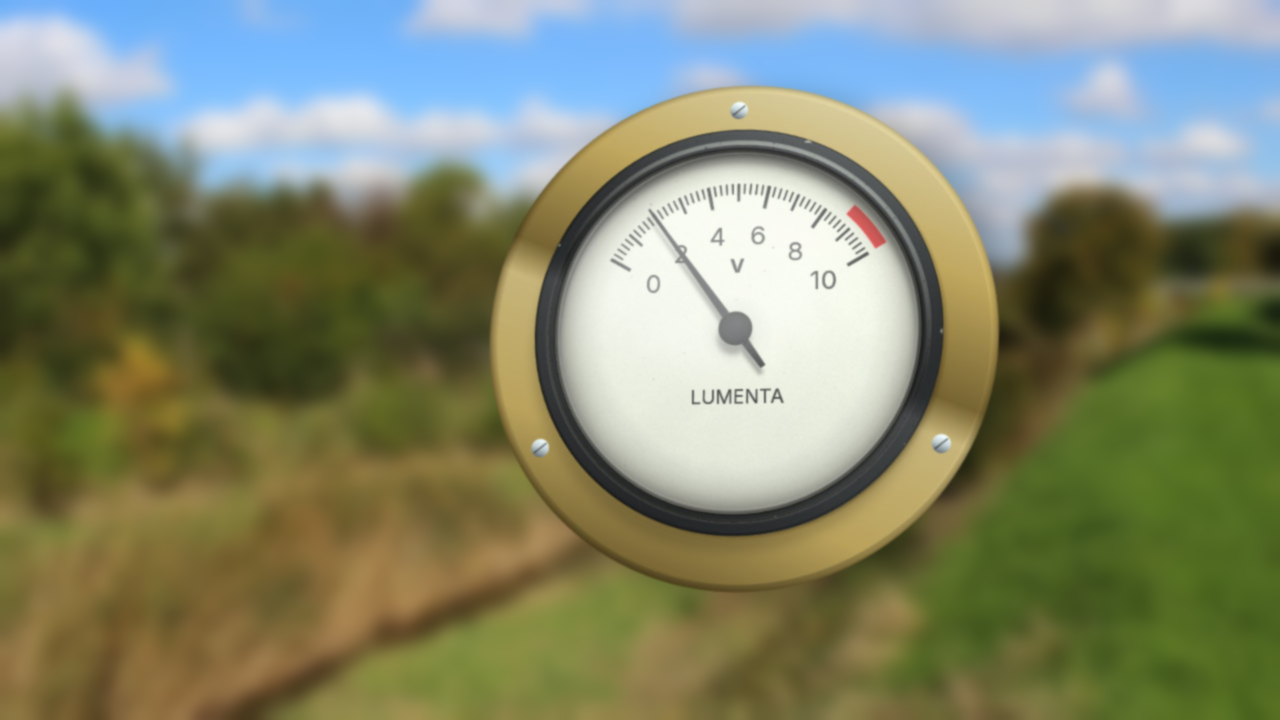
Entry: **2** V
